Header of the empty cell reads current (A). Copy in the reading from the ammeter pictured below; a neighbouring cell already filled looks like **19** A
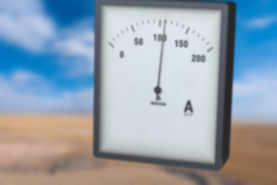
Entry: **110** A
